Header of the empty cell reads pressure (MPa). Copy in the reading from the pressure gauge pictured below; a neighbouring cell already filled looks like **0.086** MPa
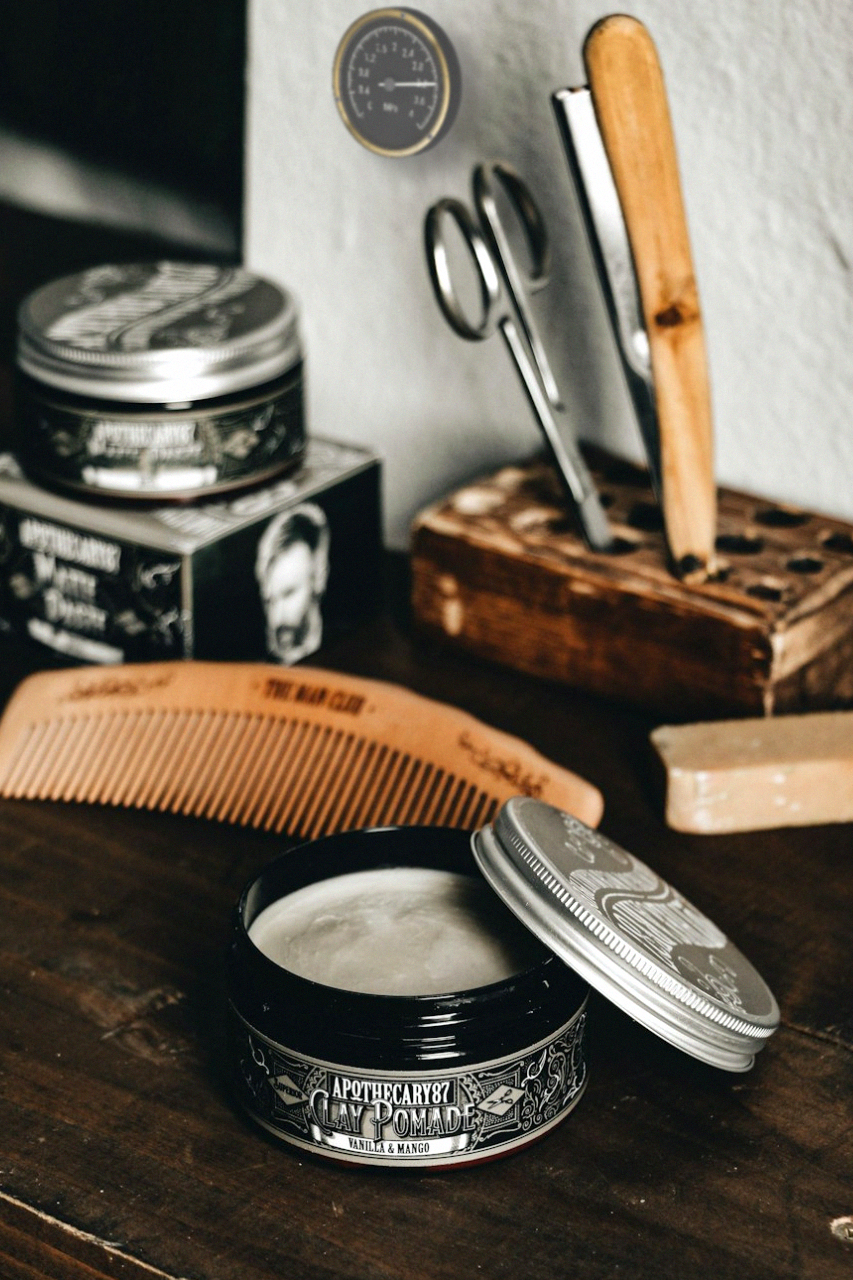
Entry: **3.2** MPa
